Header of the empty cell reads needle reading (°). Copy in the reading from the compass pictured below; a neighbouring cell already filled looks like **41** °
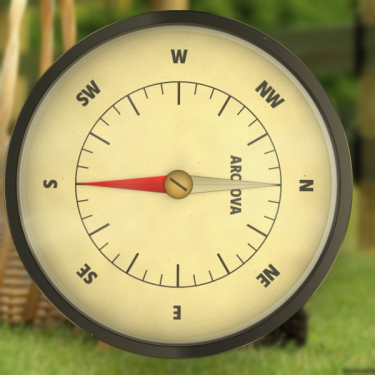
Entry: **180** °
